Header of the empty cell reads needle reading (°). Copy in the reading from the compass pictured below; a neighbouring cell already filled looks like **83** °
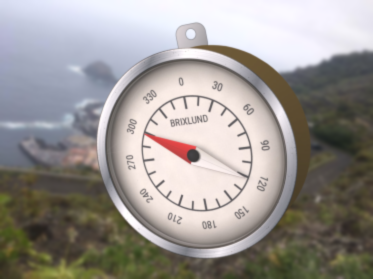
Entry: **300** °
